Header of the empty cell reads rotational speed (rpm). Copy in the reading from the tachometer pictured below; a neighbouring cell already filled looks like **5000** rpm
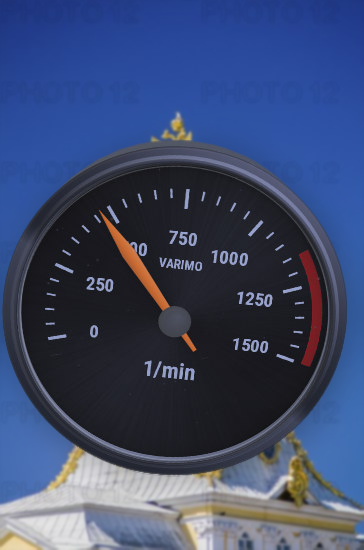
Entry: **475** rpm
